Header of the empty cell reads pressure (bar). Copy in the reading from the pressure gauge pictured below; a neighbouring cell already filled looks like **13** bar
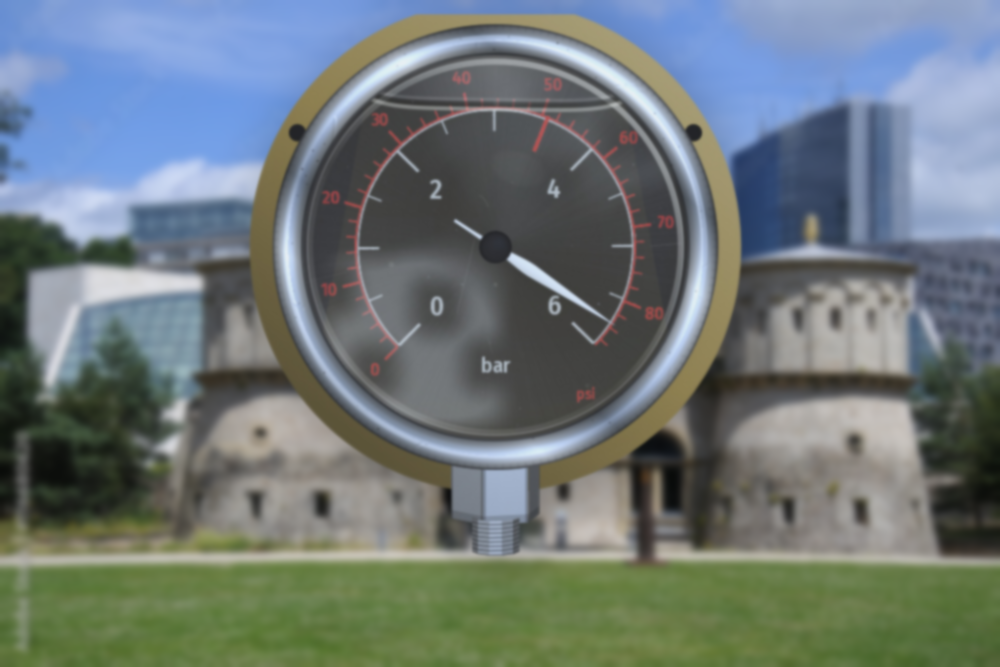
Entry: **5.75** bar
